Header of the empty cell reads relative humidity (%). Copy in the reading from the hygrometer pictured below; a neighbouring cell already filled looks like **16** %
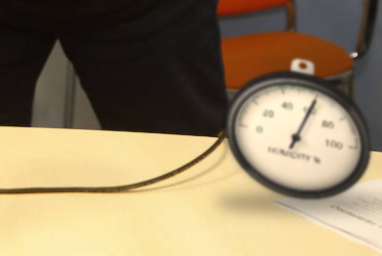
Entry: **60** %
